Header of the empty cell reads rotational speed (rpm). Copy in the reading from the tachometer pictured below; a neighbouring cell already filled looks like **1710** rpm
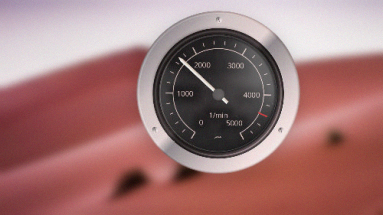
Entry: **1700** rpm
